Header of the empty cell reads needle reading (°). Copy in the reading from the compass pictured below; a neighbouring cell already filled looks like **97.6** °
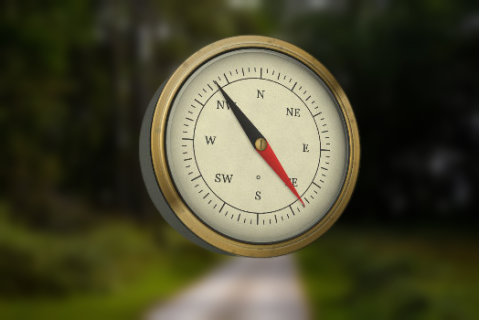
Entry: **140** °
